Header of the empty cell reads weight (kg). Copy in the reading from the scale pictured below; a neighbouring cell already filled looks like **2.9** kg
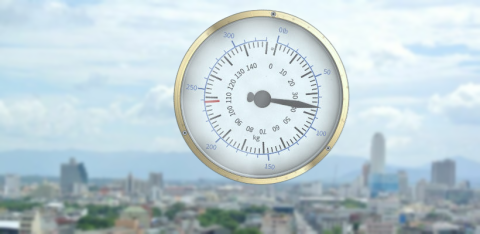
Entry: **36** kg
